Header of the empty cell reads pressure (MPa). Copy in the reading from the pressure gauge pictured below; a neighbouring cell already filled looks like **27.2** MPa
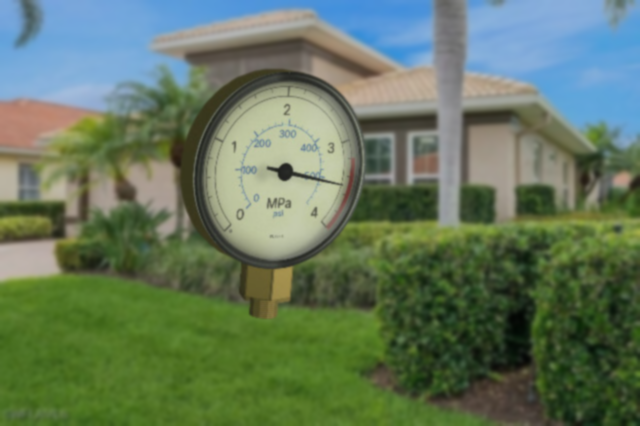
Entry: **3.5** MPa
